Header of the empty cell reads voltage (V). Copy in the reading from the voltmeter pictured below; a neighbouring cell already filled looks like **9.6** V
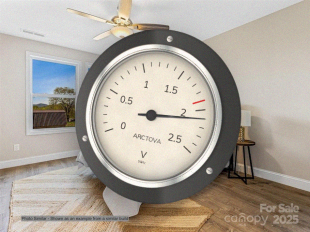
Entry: **2.1** V
